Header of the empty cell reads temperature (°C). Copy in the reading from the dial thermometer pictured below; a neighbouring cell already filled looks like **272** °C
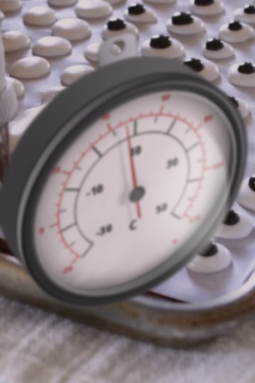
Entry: **7.5** °C
